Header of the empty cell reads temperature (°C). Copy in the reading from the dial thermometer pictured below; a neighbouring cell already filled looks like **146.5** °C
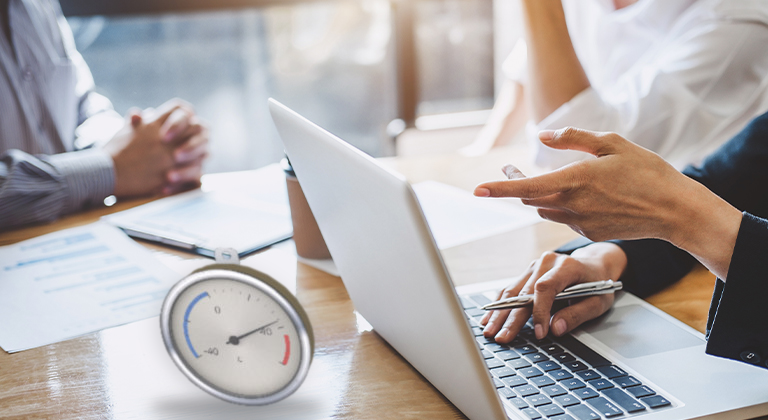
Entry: **36** °C
